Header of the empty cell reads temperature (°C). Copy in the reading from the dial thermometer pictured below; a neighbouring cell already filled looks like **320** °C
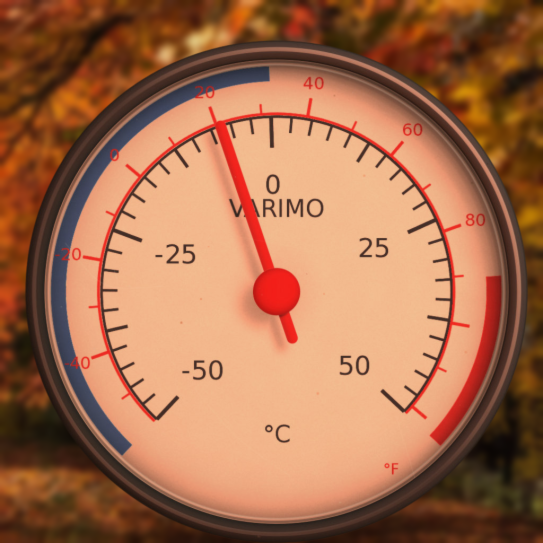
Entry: **-6.25** °C
